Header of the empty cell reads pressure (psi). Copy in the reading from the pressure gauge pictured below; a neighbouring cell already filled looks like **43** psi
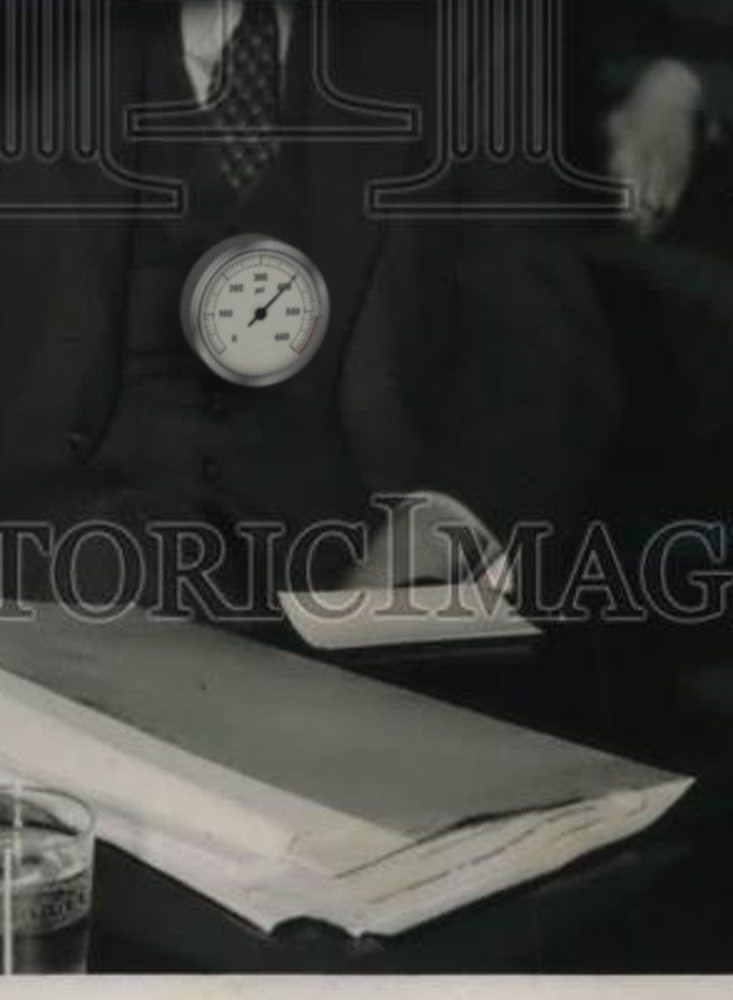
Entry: **400** psi
